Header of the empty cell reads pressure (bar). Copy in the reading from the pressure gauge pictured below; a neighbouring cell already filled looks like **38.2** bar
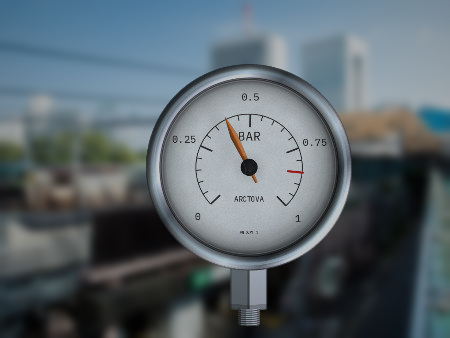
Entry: **0.4** bar
